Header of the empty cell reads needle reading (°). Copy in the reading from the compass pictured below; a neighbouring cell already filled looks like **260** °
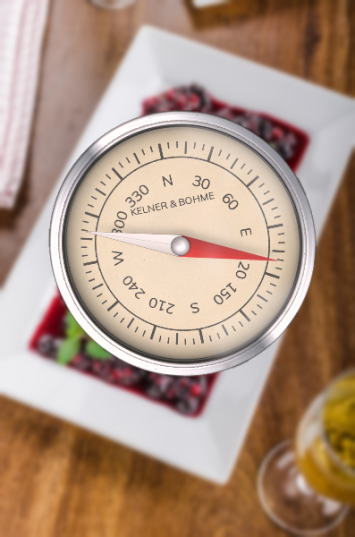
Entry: **110** °
